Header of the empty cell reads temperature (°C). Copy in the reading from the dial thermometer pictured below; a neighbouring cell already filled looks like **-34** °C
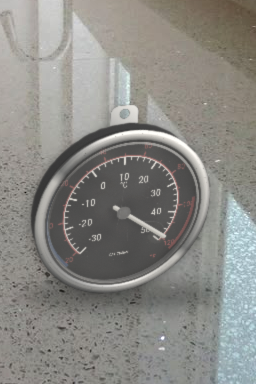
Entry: **48** °C
